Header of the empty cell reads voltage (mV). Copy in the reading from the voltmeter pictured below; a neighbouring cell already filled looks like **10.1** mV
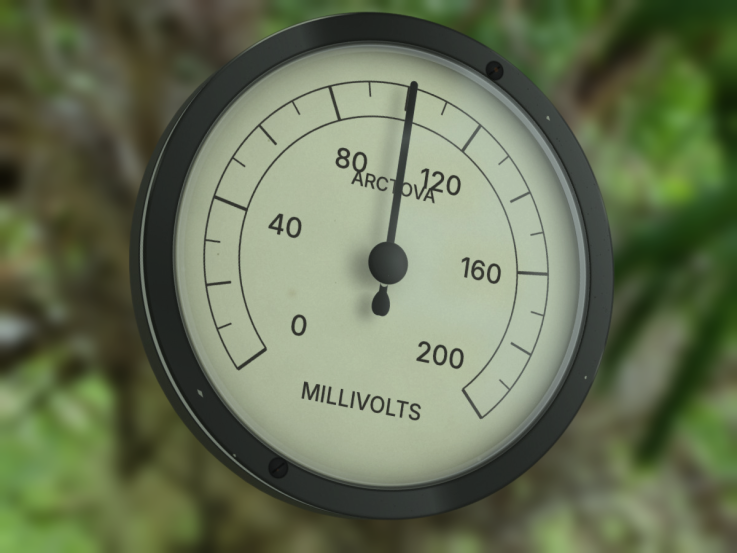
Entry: **100** mV
